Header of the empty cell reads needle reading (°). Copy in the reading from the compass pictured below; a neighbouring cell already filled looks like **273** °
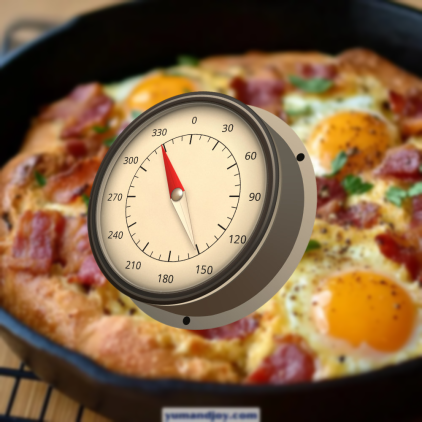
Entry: **330** °
